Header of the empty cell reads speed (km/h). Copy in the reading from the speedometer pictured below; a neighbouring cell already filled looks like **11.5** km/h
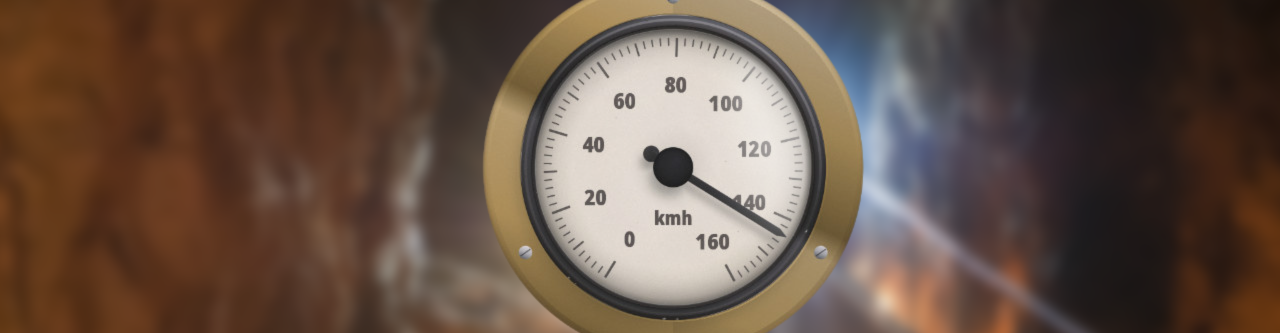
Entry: **144** km/h
